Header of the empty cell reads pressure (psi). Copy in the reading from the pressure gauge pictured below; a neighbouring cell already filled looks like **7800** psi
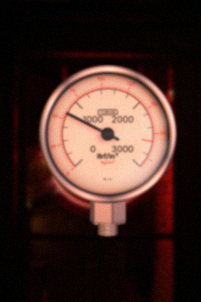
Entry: **800** psi
